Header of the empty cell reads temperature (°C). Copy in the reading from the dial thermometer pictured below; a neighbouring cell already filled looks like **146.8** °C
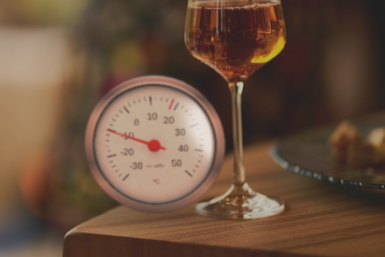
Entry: **-10** °C
